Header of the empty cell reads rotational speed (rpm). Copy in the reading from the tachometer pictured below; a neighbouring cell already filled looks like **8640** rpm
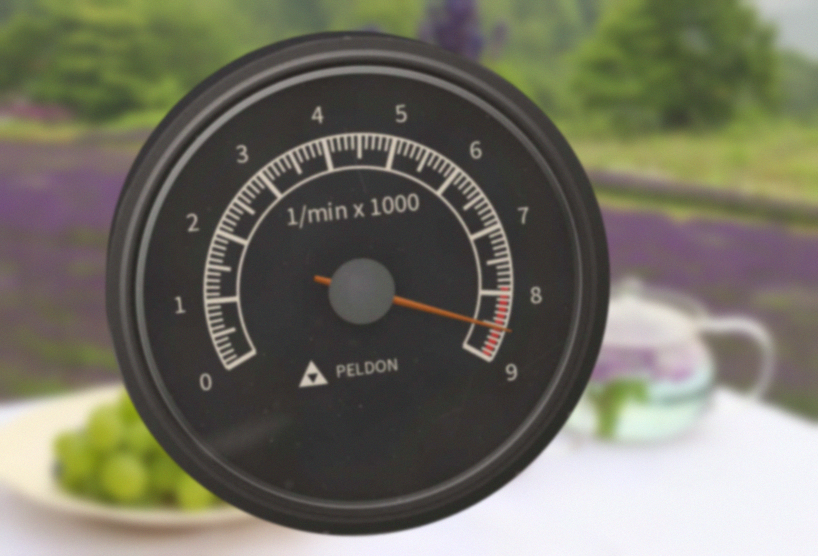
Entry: **8500** rpm
